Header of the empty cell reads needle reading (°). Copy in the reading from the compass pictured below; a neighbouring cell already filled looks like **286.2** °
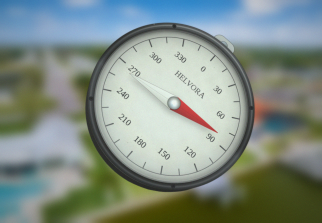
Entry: **82.5** °
